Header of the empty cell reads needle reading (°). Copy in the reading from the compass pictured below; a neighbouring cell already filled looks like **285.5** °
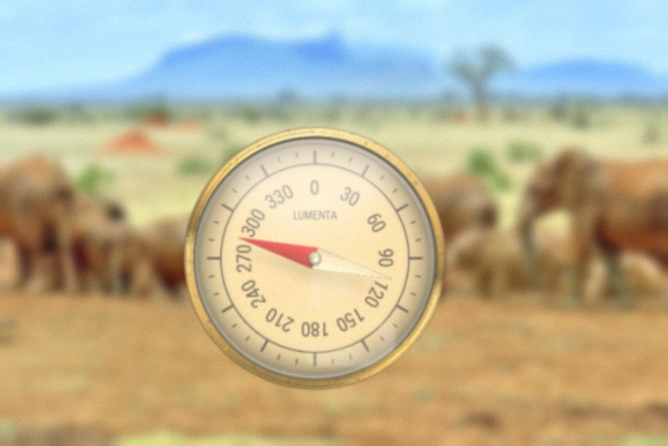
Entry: **285** °
